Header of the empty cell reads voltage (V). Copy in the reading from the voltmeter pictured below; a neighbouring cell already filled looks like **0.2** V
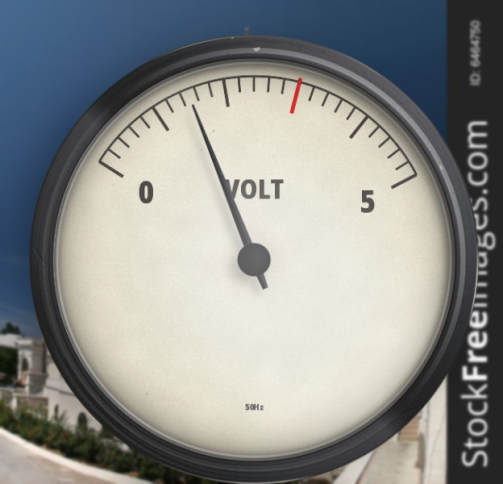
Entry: **1.5** V
